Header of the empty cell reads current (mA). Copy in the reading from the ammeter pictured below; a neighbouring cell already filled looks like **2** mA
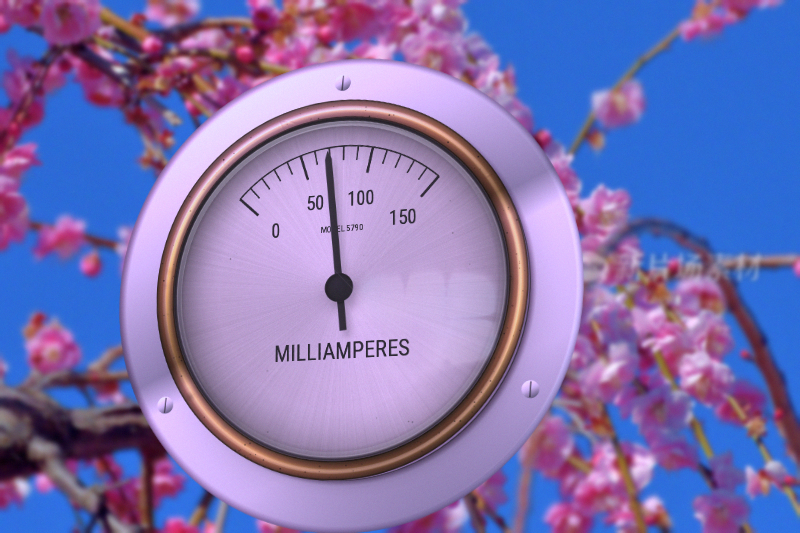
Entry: **70** mA
